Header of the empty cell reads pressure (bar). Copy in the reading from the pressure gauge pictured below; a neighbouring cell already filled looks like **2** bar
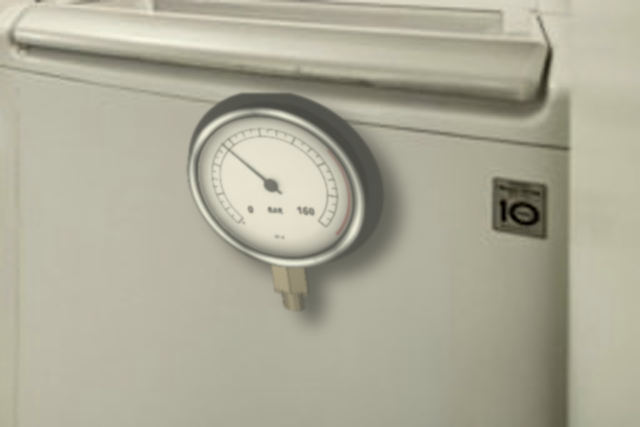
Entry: **55** bar
